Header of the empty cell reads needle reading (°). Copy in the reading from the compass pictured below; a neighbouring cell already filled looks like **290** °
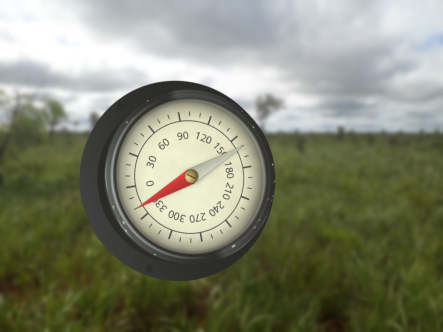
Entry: **340** °
